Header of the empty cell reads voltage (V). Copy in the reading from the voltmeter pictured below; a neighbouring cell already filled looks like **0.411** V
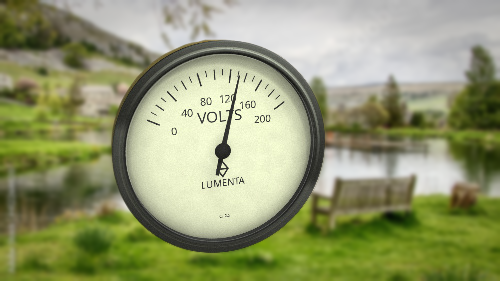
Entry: **130** V
